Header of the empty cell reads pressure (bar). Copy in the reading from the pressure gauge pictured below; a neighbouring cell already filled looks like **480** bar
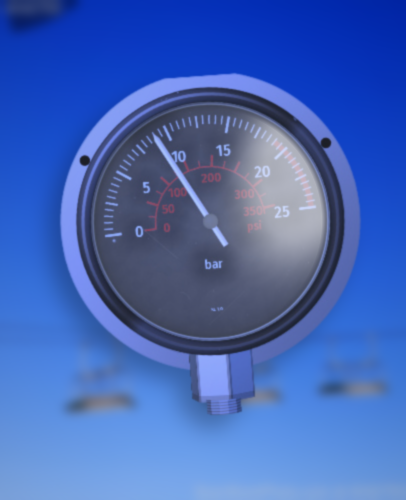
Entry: **9** bar
